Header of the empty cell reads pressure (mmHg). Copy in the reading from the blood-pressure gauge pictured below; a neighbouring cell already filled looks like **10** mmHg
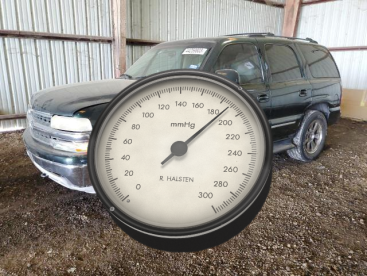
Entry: **190** mmHg
